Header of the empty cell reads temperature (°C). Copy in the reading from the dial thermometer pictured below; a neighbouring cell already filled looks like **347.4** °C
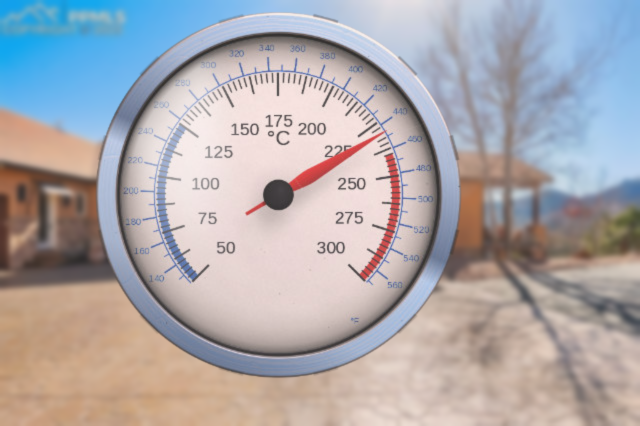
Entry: **230** °C
